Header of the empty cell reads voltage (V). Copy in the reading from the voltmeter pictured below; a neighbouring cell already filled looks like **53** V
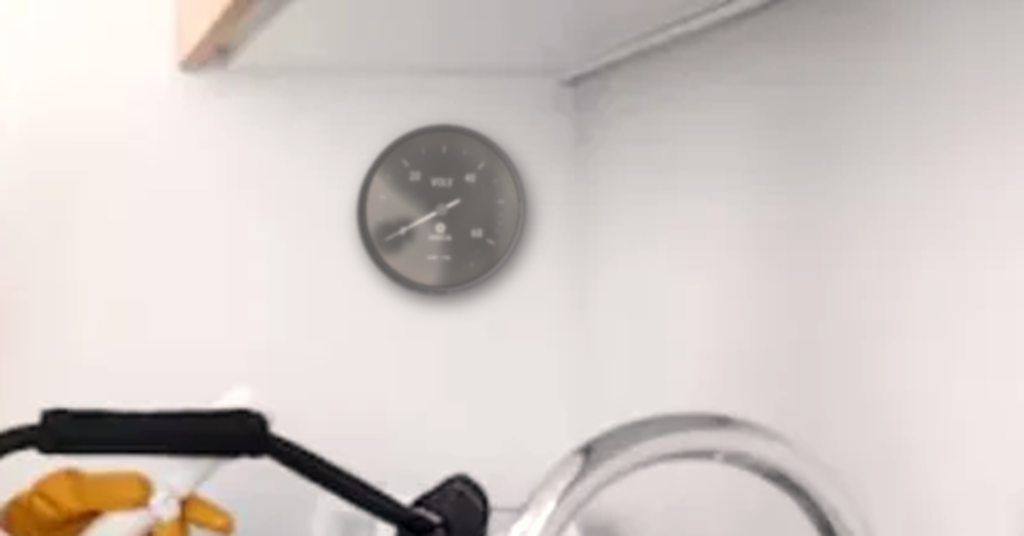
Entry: **0** V
